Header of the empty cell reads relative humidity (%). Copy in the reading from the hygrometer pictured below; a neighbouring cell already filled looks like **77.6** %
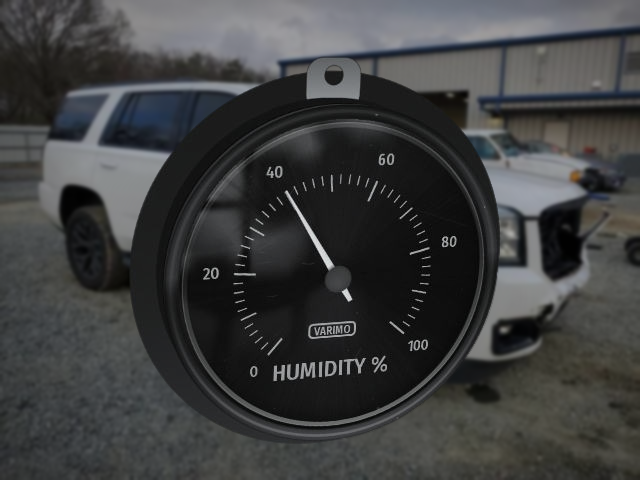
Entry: **40** %
